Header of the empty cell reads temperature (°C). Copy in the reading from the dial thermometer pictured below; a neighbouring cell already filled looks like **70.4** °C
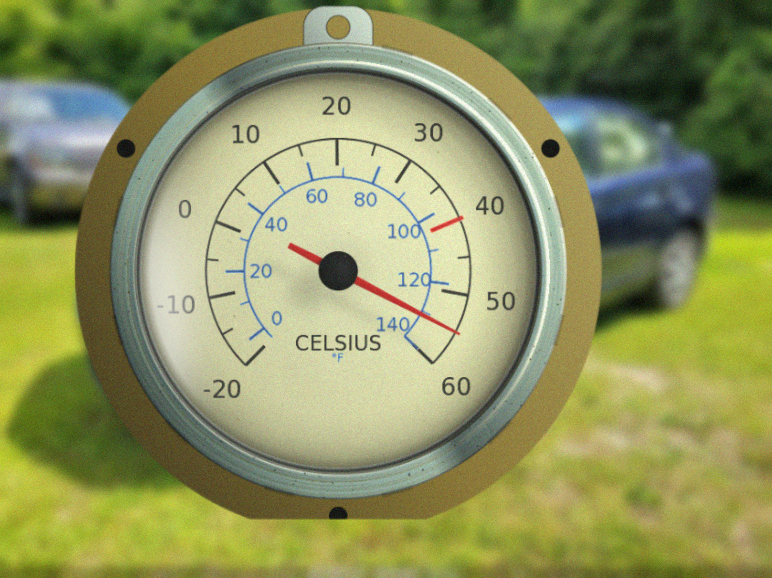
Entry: **55** °C
